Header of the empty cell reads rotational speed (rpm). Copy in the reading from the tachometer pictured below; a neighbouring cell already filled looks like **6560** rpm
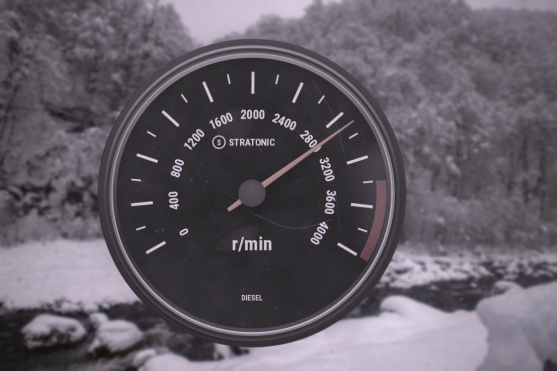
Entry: **2900** rpm
